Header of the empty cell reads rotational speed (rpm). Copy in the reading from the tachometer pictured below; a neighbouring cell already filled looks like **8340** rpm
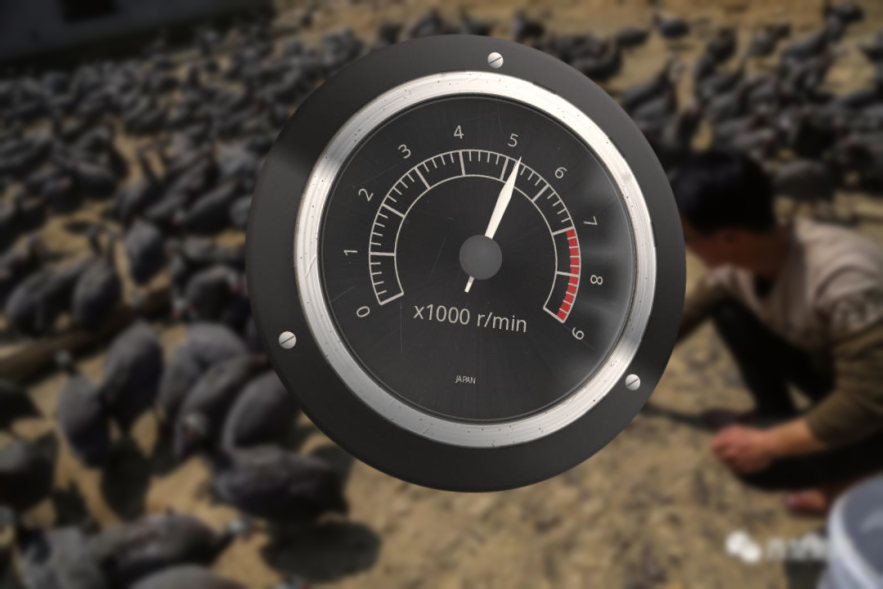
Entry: **5200** rpm
